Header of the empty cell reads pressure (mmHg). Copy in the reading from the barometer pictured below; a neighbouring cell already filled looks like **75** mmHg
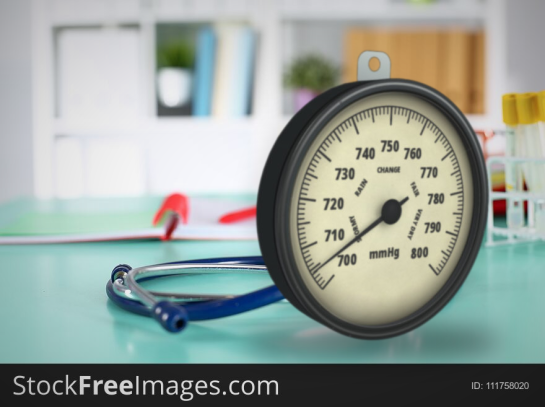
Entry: **705** mmHg
